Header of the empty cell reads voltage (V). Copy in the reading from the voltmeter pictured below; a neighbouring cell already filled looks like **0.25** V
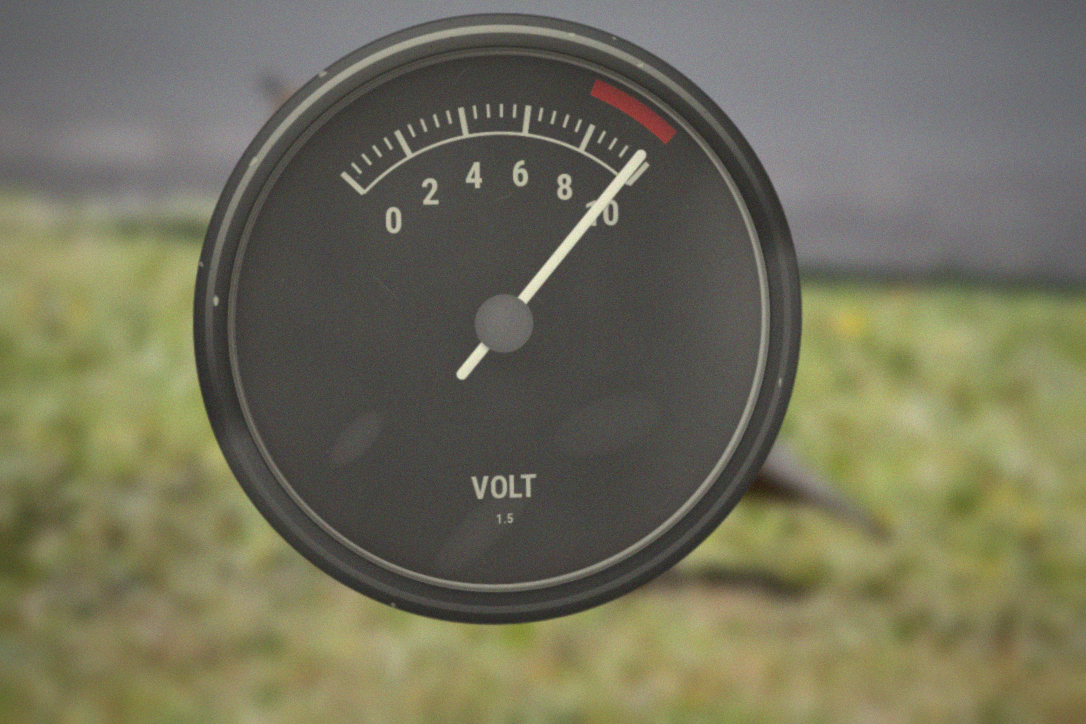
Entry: **9.6** V
